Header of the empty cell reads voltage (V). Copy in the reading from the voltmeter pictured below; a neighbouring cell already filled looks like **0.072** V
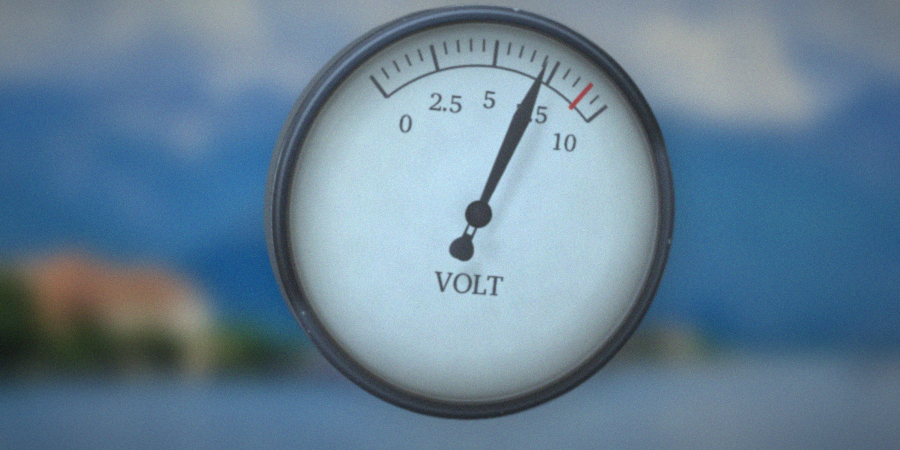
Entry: **7** V
